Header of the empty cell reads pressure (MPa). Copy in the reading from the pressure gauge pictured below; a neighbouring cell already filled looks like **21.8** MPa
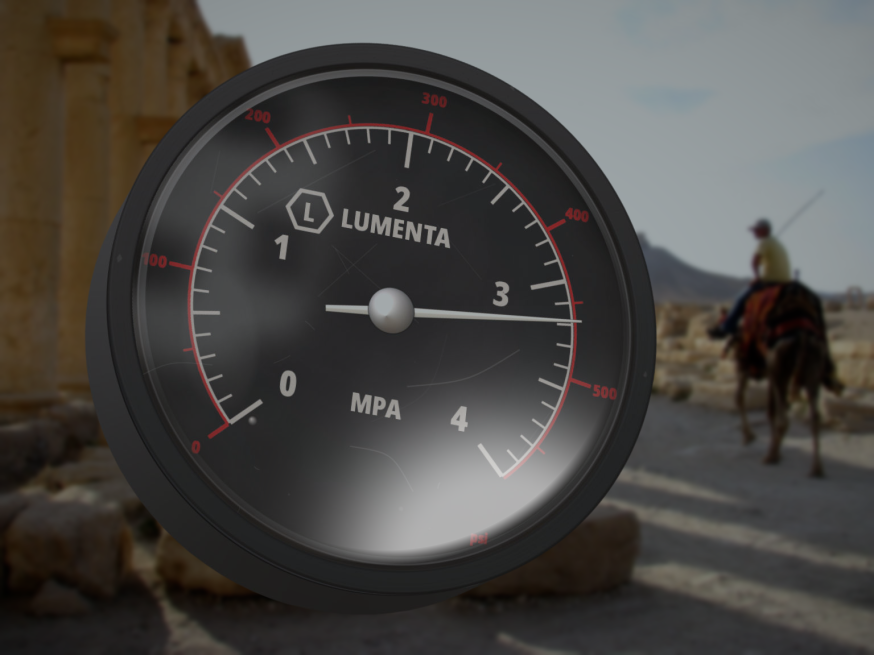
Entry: **3.2** MPa
